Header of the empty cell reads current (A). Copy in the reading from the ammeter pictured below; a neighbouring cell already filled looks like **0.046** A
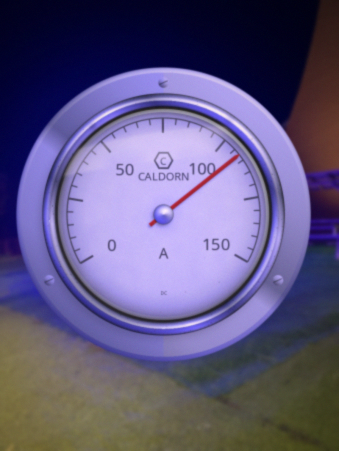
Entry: **107.5** A
